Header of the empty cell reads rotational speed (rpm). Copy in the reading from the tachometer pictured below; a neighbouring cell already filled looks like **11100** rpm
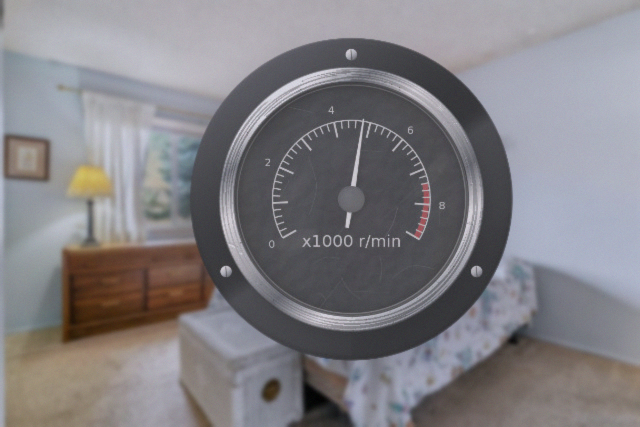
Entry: **4800** rpm
